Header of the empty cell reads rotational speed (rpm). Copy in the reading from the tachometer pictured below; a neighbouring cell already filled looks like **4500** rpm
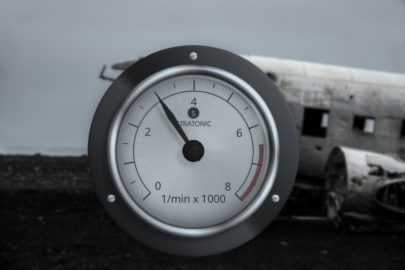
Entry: **3000** rpm
